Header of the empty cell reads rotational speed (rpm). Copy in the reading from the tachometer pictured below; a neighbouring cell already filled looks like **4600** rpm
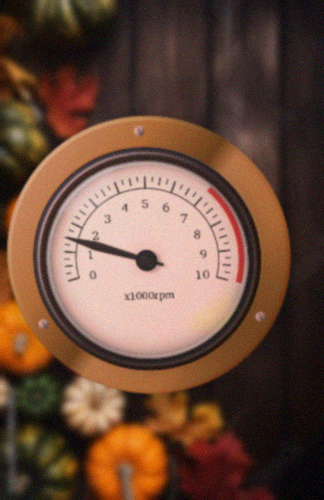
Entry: **1500** rpm
